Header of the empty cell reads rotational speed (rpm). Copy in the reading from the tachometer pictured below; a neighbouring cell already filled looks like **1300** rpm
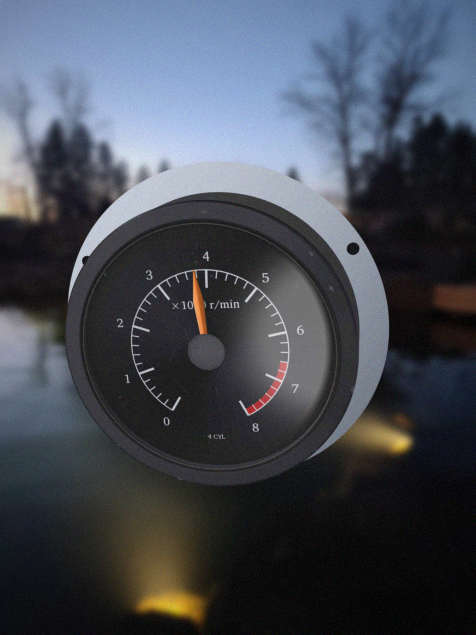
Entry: **3800** rpm
